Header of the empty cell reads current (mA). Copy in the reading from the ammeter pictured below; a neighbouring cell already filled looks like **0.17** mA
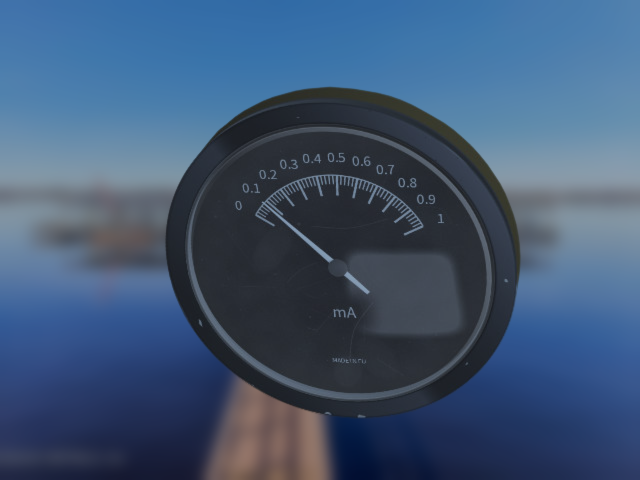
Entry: **0.1** mA
